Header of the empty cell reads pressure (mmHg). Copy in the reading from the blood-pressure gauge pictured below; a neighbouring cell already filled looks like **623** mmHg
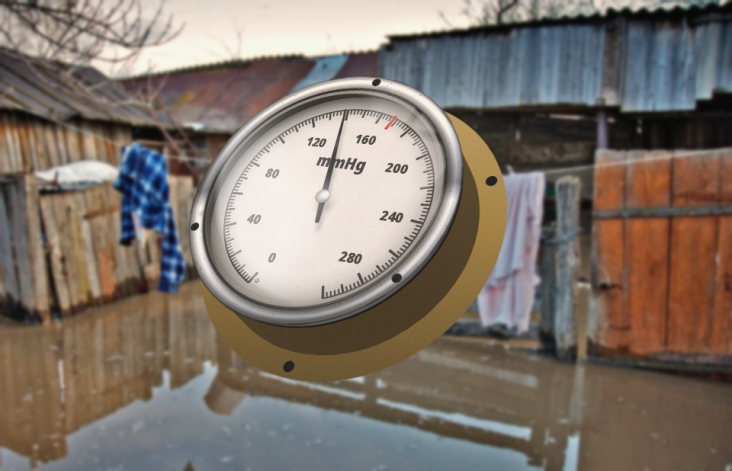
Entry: **140** mmHg
